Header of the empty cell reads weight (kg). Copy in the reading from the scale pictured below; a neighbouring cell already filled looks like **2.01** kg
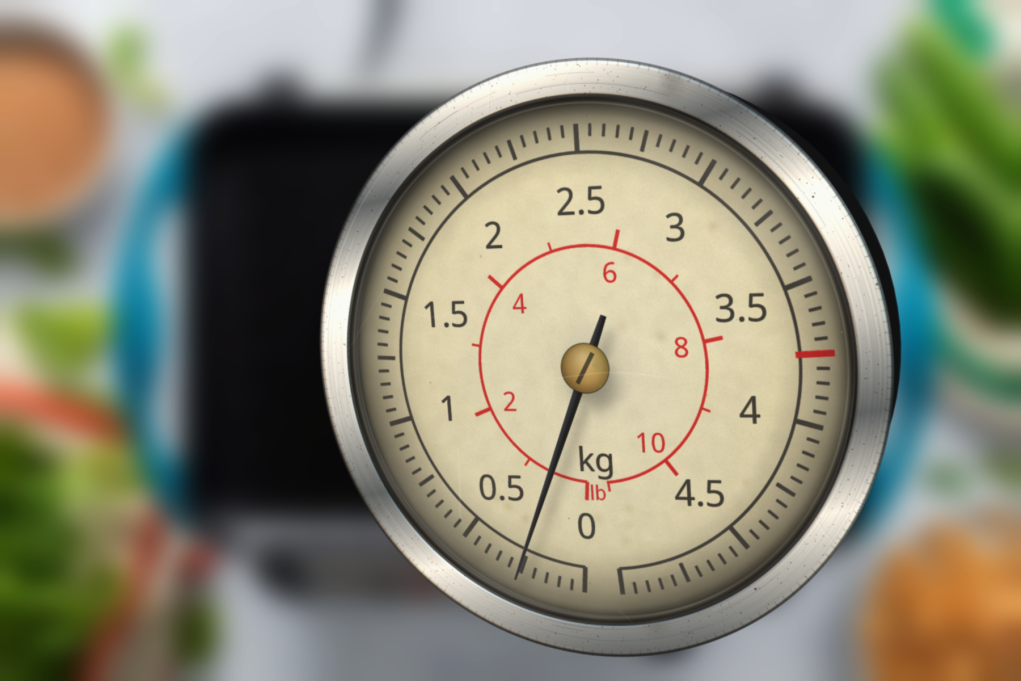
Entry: **0.25** kg
